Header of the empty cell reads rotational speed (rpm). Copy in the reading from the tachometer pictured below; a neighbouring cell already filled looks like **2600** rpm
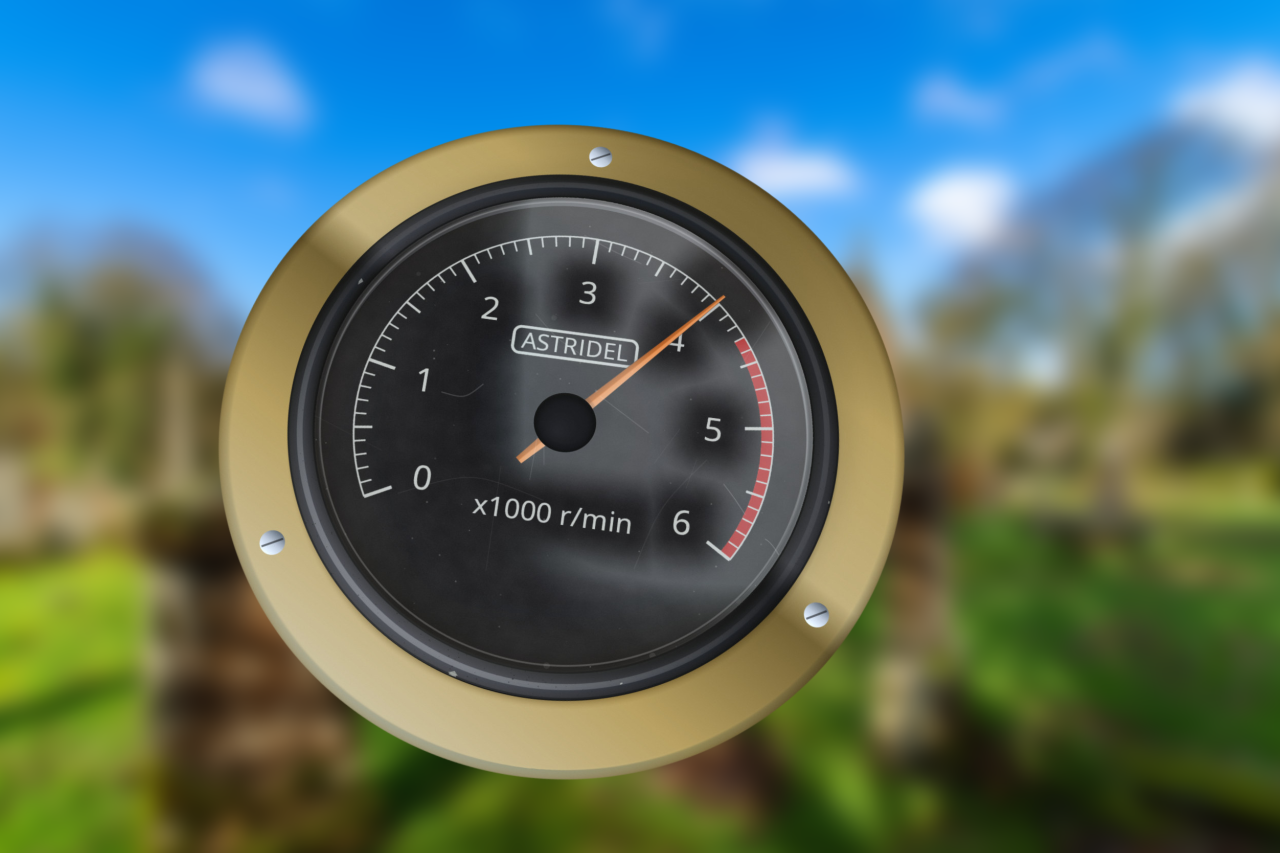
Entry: **4000** rpm
